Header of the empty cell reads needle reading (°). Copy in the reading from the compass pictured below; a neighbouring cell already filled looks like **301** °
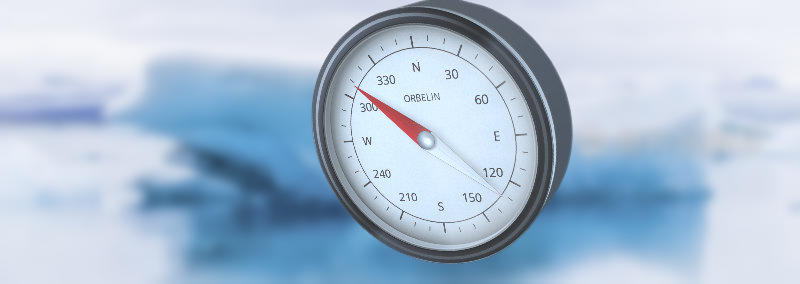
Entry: **310** °
